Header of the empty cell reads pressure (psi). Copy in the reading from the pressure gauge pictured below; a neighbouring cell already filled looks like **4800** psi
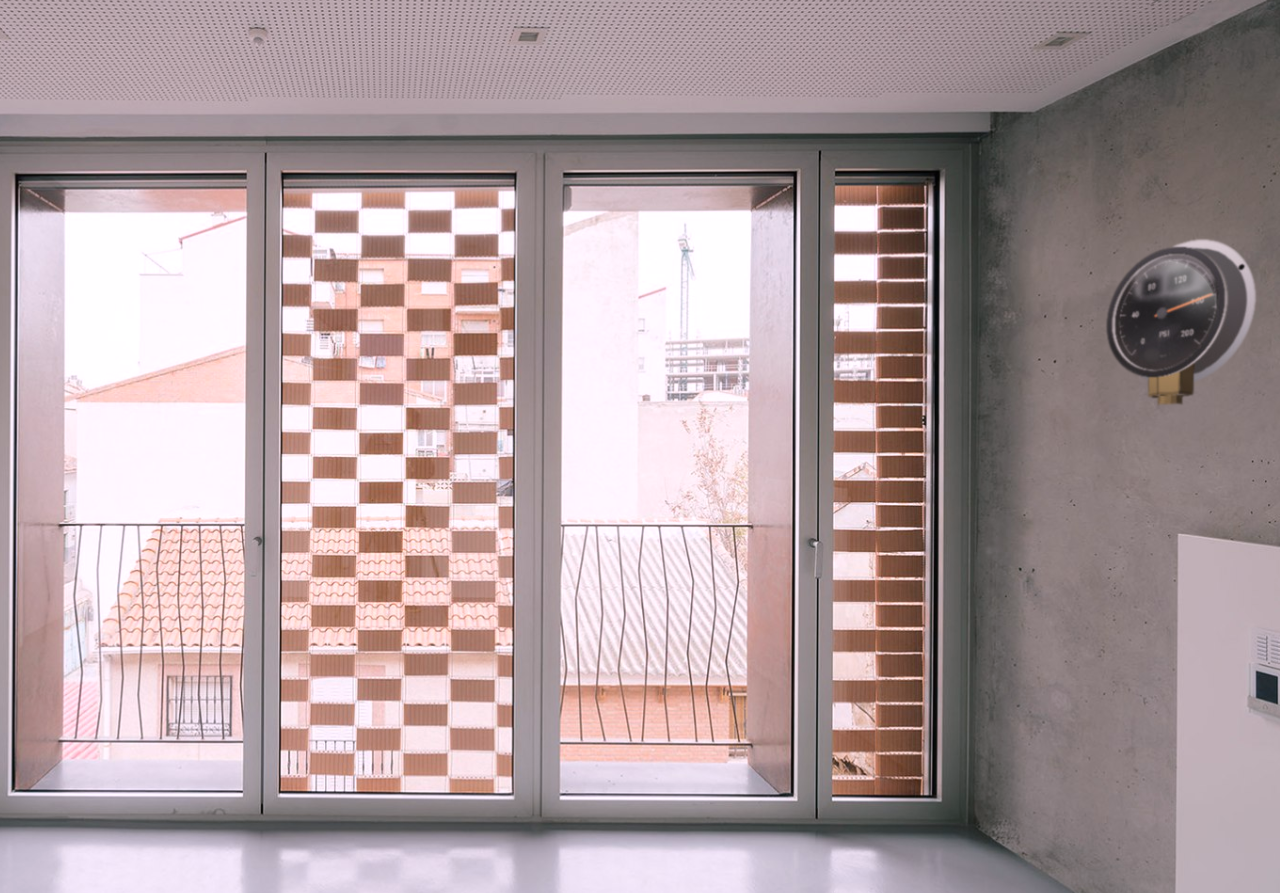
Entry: **160** psi
